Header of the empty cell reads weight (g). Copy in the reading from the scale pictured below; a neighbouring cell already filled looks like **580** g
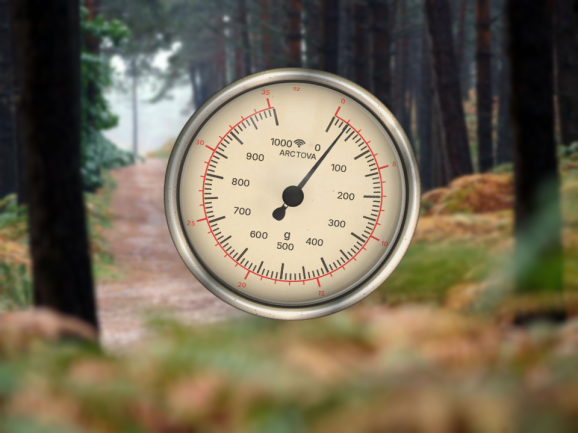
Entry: **30** g
